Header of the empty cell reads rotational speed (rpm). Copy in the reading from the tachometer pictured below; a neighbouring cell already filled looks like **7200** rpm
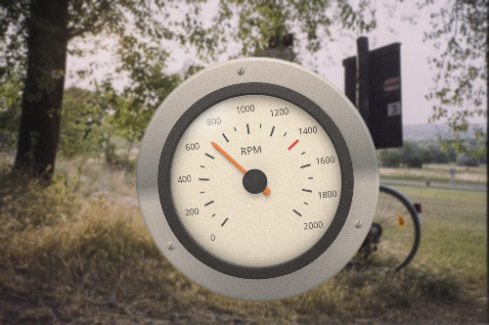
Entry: **700** rpm
